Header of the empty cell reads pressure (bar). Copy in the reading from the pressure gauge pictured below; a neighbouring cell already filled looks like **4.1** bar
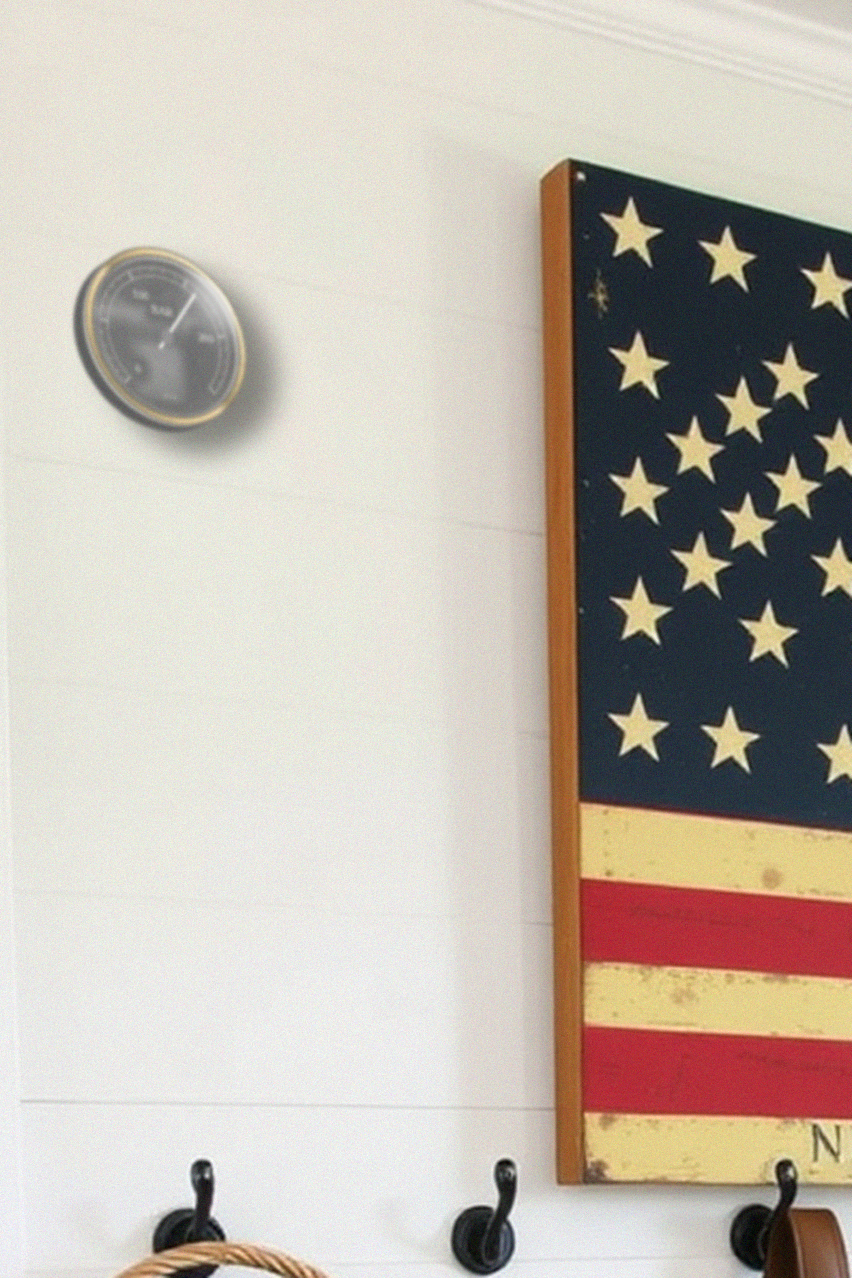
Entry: **160** bar
